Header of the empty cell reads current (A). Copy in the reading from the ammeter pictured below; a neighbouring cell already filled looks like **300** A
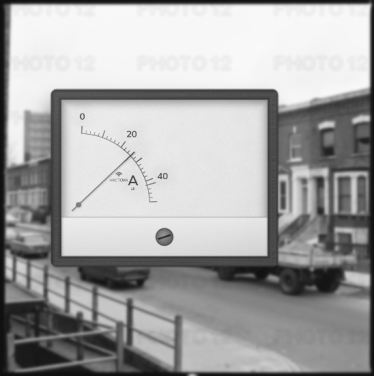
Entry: **26** A
